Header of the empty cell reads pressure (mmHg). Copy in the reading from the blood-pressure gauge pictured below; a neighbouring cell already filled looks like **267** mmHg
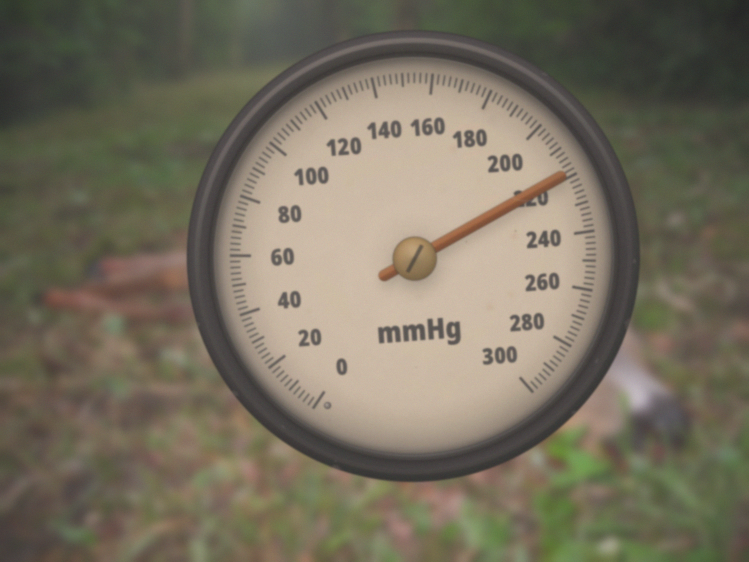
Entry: **218** mmHg
